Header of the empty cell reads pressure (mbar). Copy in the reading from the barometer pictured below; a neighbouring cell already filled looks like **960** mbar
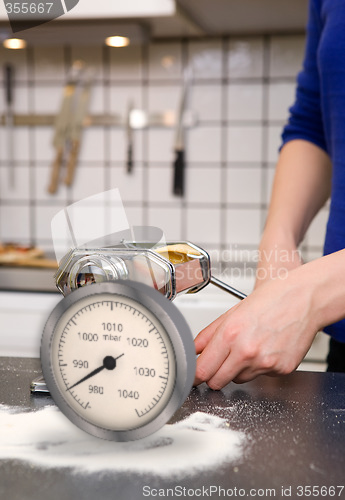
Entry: **985** mbar
